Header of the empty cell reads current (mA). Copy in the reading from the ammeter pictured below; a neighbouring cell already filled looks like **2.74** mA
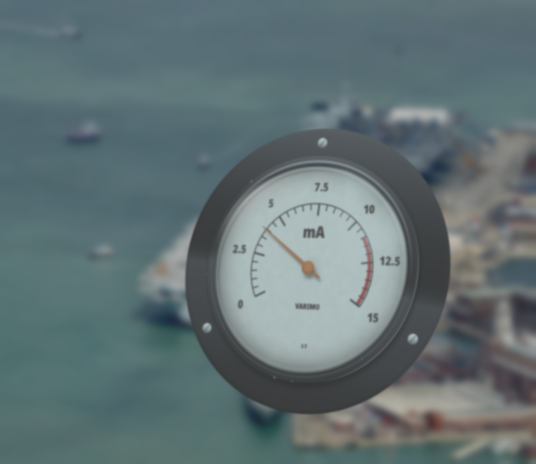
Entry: **4** mA
